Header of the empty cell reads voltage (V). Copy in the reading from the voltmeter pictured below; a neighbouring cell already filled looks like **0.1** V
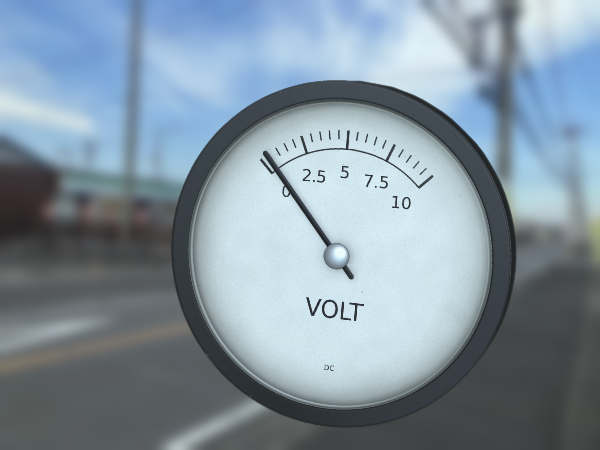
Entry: **0.5** V
